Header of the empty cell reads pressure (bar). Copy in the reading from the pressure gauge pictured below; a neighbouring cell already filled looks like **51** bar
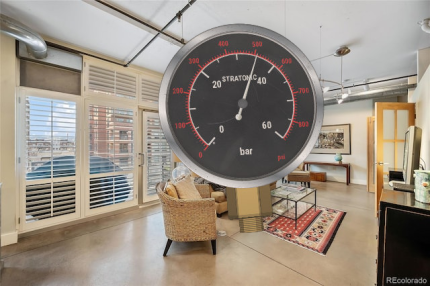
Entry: **35** bar
